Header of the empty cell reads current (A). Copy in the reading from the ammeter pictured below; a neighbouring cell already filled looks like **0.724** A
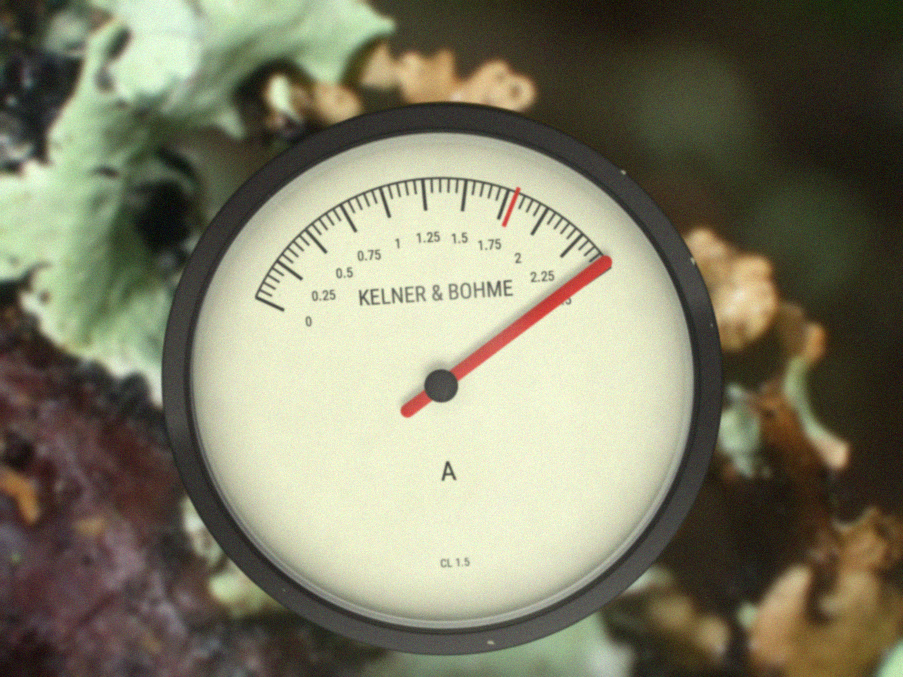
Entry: **2.45** A
